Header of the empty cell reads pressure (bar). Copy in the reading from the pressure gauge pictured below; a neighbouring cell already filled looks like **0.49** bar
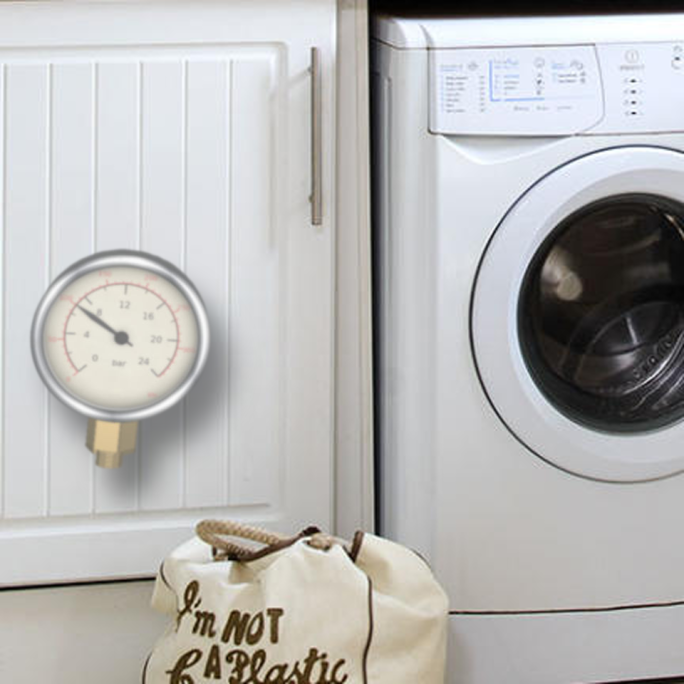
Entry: **7** bar
